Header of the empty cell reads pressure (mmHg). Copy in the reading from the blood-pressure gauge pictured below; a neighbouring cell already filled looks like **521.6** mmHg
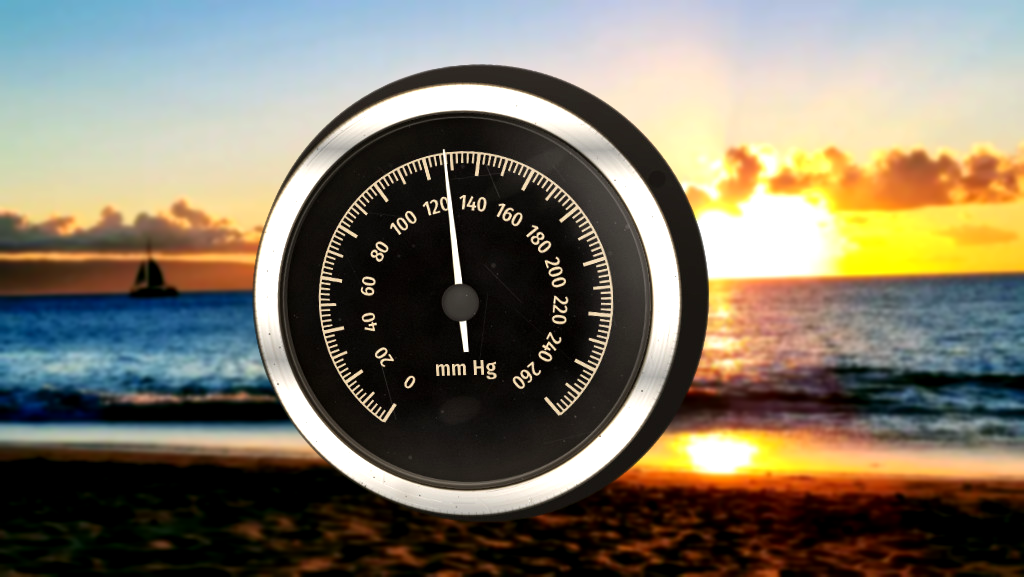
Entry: **128** mmHg
